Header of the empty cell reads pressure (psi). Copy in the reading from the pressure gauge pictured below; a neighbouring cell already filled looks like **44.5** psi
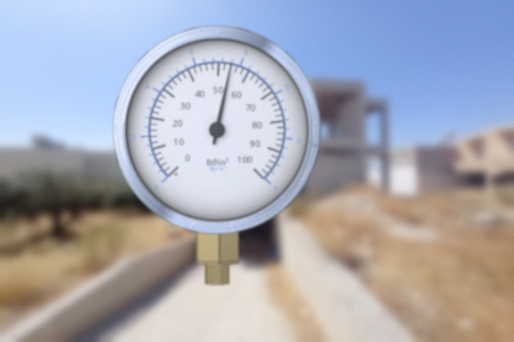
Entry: **54** psi
